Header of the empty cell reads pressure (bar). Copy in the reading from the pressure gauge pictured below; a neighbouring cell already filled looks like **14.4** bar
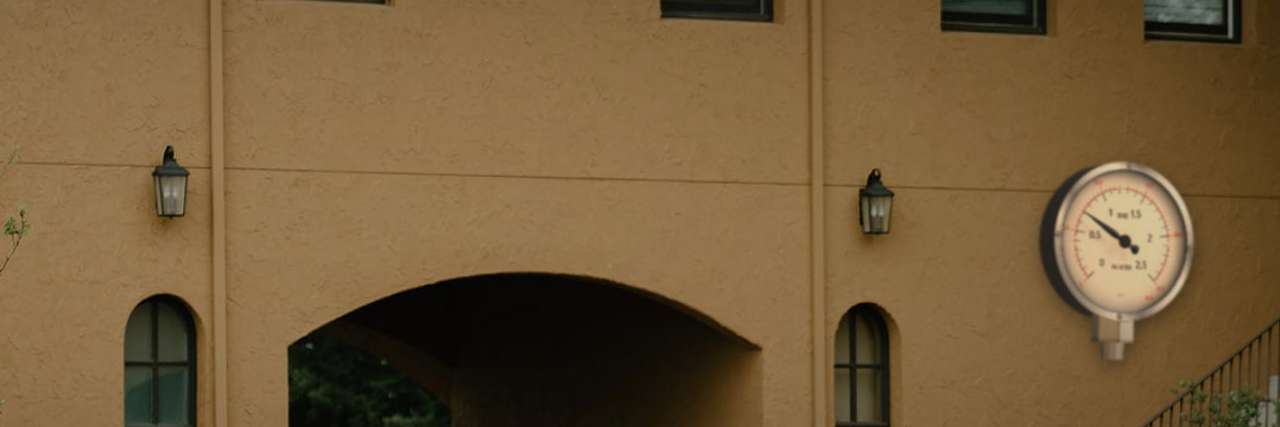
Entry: **0.7** bar
